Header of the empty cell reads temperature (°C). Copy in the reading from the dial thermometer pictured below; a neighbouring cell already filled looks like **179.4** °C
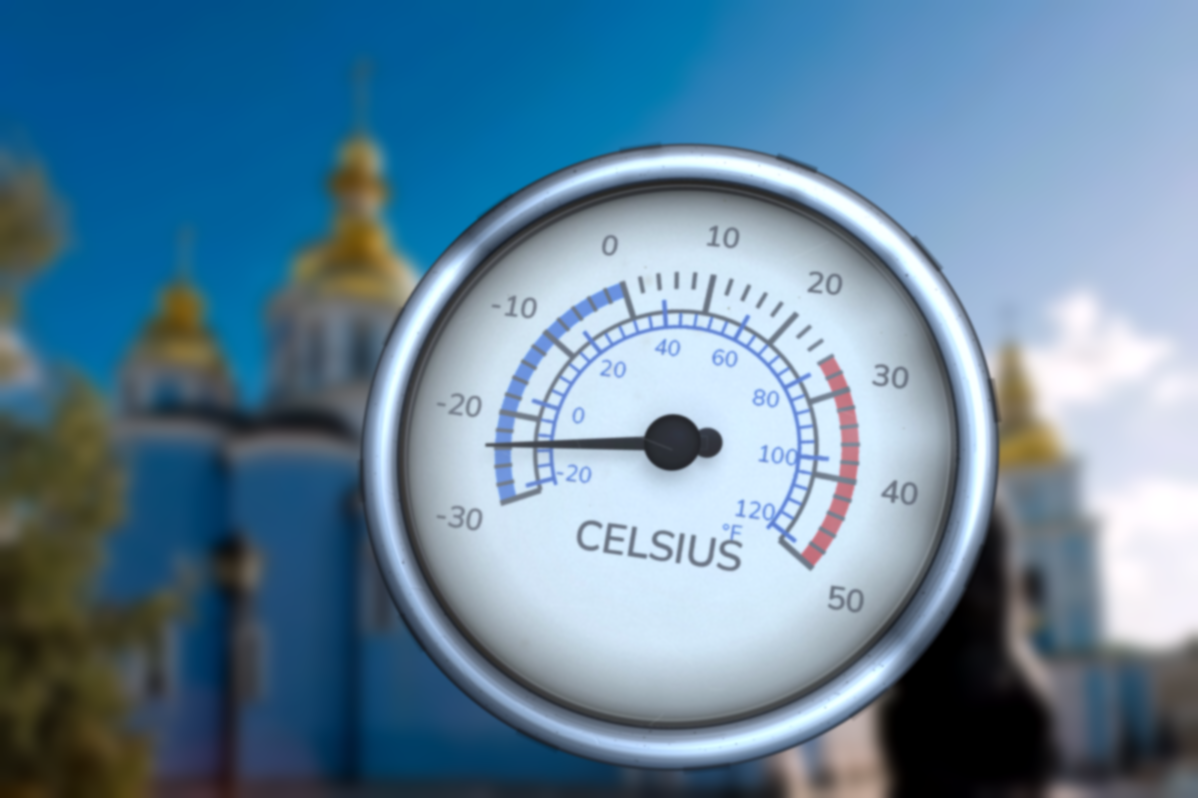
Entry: **-24** °C
